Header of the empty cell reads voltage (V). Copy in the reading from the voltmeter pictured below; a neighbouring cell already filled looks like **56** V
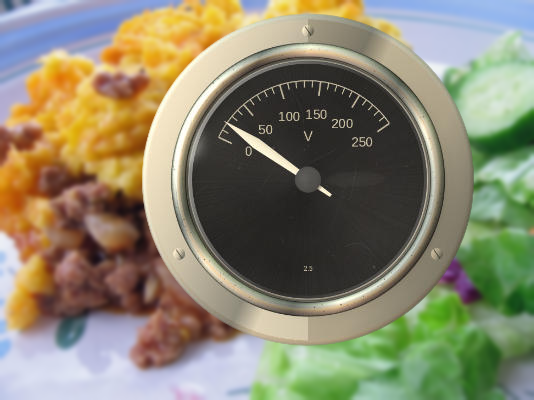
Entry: **20** V
